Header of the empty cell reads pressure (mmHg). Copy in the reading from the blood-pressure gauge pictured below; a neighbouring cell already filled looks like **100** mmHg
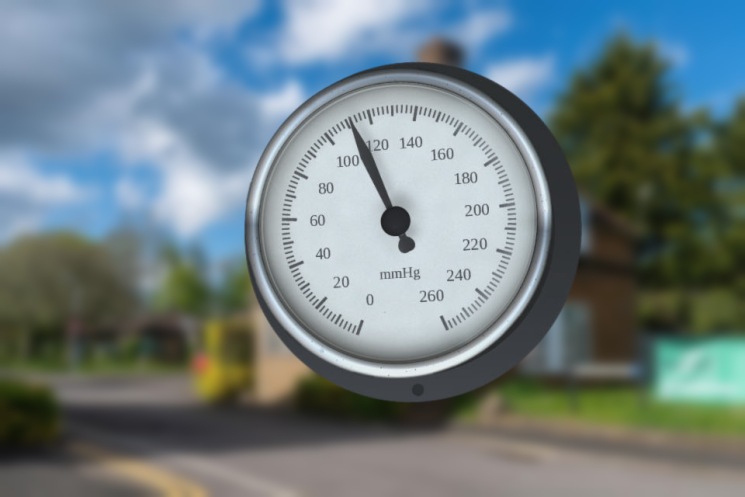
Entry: **112** mmHg
